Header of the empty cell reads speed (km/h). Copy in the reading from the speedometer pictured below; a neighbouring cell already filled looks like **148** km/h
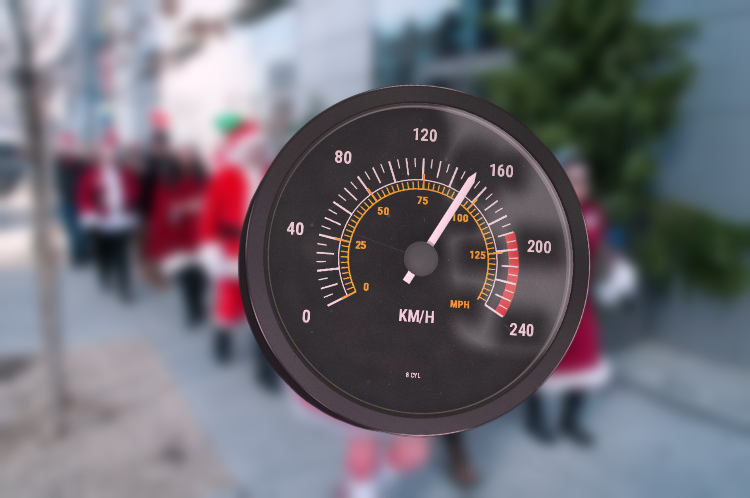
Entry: **150** km/h
